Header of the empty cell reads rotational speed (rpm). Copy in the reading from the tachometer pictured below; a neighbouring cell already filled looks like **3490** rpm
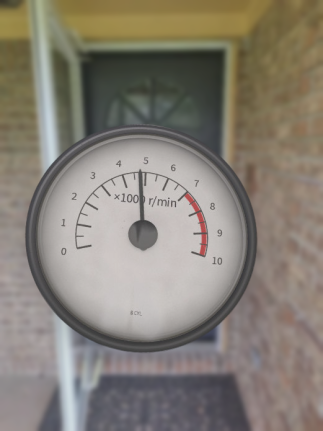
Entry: **4750** rpm
